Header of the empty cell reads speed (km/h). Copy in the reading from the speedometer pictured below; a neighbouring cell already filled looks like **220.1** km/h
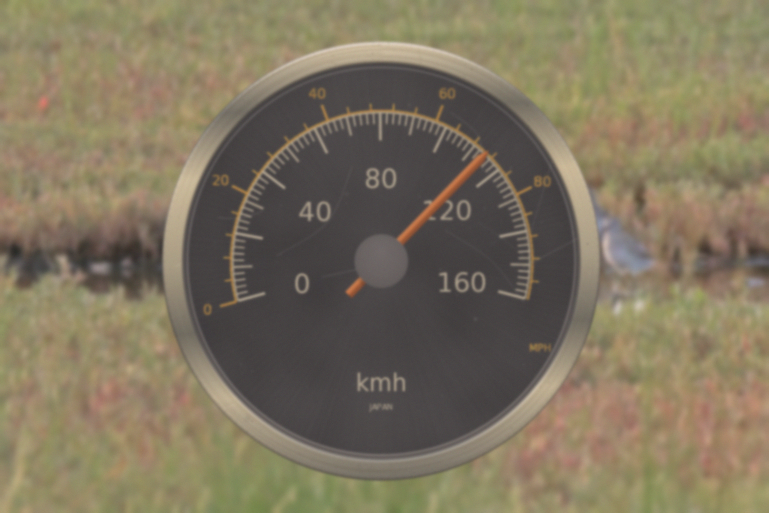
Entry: **114** km/h
